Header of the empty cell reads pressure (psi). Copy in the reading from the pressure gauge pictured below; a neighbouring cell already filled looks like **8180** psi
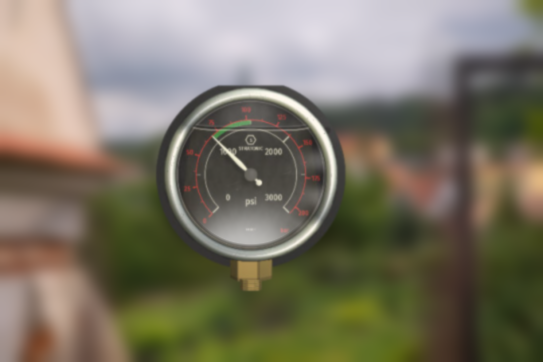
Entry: **1000** psi
